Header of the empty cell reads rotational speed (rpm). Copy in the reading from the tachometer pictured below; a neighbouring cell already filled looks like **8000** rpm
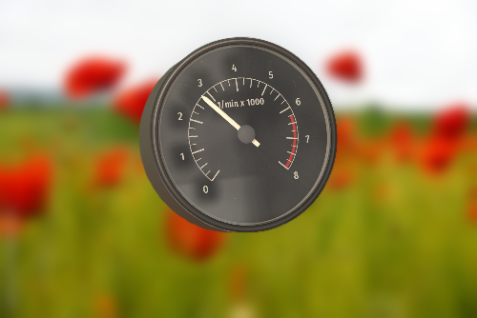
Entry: **2750** rpm
